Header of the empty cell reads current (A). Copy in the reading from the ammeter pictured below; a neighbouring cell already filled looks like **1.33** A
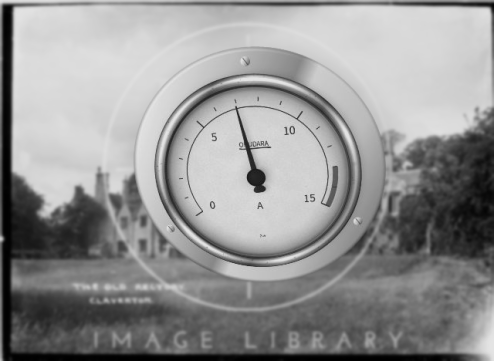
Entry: **7** A
